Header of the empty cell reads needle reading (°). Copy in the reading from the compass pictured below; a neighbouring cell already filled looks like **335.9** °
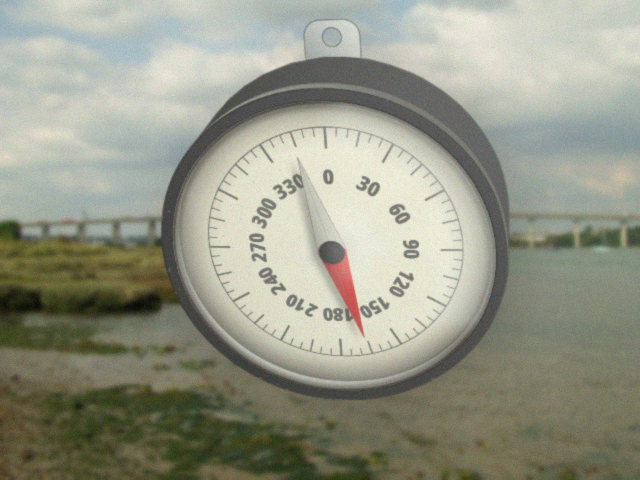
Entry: **165** °
